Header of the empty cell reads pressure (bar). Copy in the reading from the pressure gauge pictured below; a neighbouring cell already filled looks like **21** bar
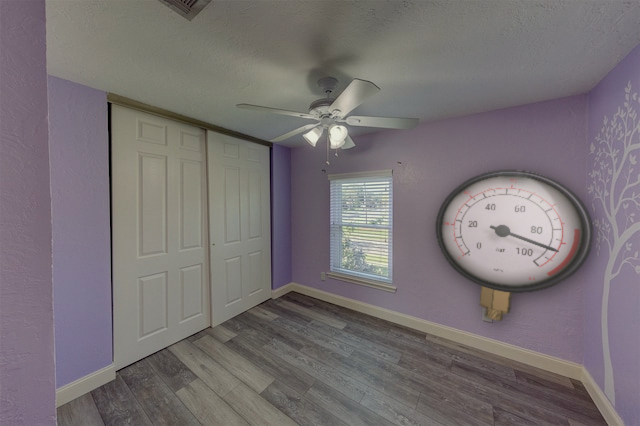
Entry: **90** bar
